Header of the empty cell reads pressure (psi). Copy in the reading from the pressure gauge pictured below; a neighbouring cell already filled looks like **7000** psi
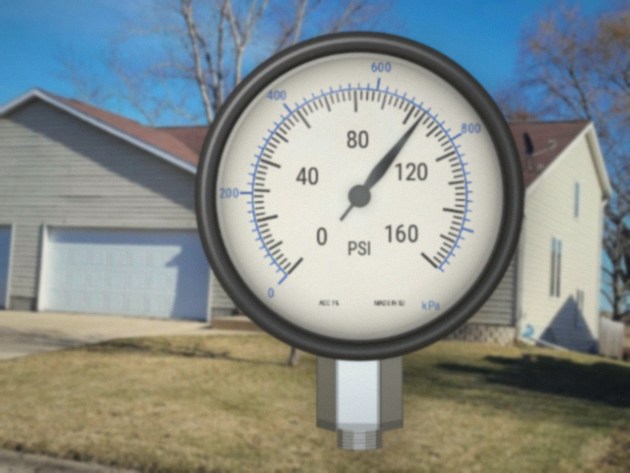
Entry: **104** psi
